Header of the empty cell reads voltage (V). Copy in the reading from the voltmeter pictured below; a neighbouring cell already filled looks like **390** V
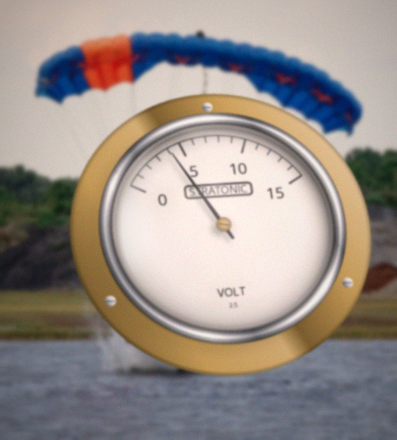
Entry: **4** V
